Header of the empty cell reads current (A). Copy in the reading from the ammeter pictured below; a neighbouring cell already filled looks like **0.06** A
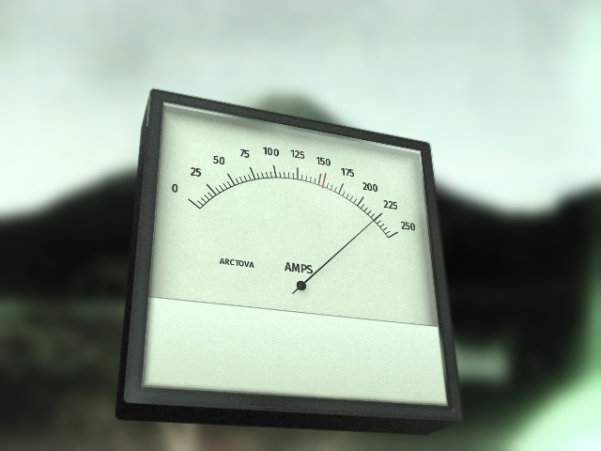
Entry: **225** A
